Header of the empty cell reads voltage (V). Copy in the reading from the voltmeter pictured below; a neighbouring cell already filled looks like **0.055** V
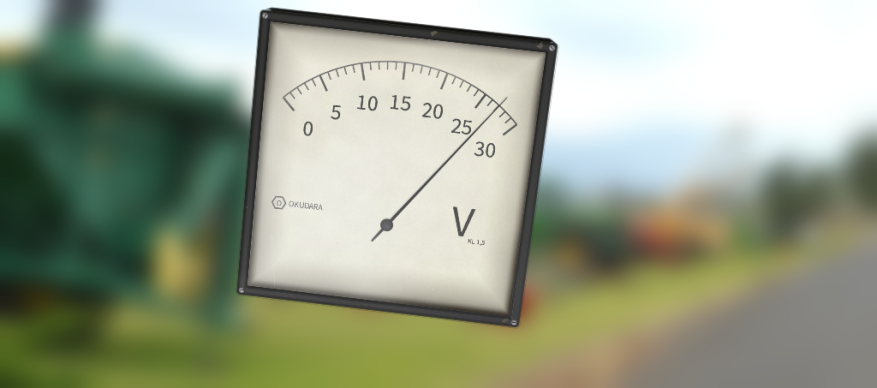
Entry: **27** V
